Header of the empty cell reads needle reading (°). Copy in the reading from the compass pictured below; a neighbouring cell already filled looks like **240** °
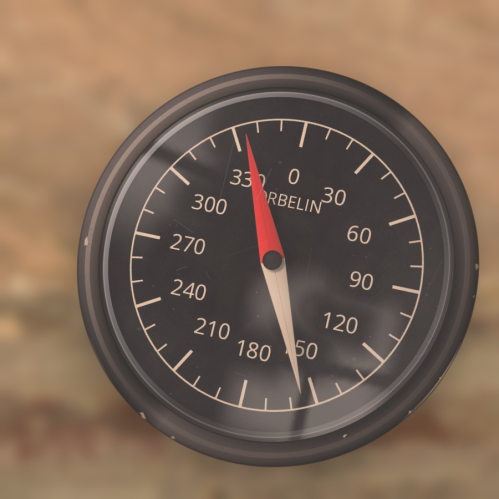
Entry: **335** °
